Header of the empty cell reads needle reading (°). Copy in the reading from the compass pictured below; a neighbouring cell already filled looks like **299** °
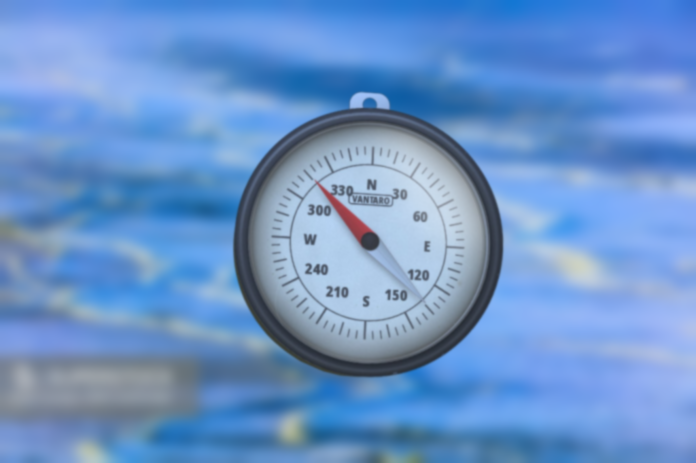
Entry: **315** °
